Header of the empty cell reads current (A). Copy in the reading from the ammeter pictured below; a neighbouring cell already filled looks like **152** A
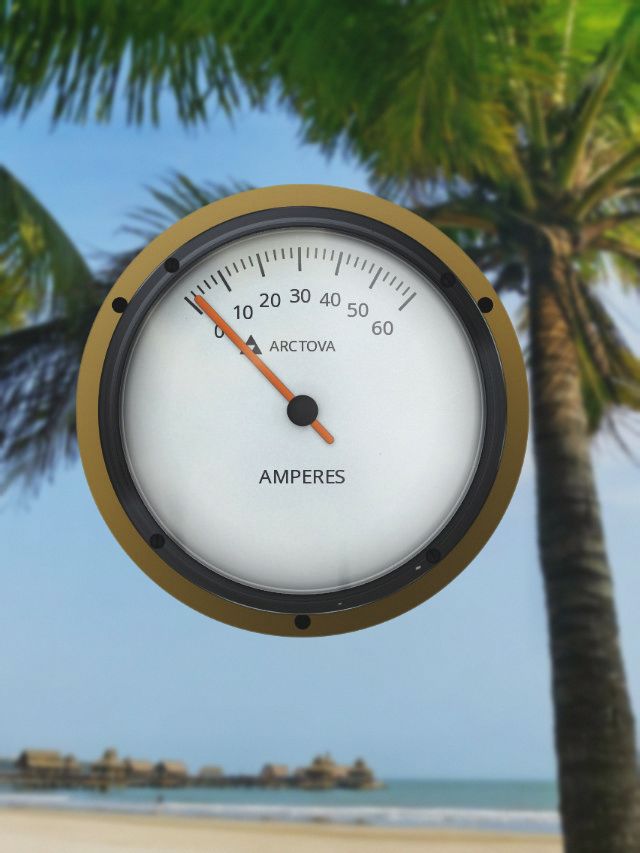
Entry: **2** A
